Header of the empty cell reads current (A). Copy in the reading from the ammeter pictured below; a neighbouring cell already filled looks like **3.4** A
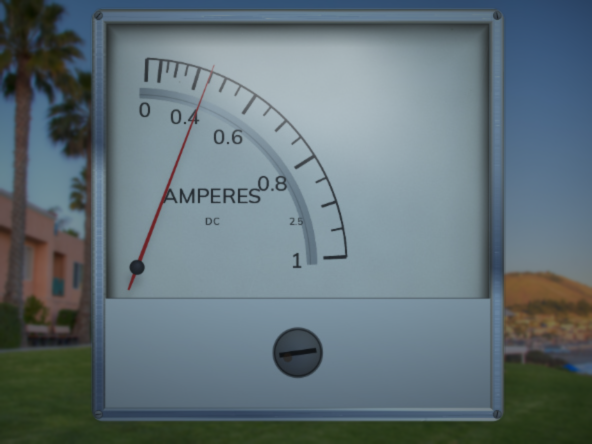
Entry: **0.45** A
